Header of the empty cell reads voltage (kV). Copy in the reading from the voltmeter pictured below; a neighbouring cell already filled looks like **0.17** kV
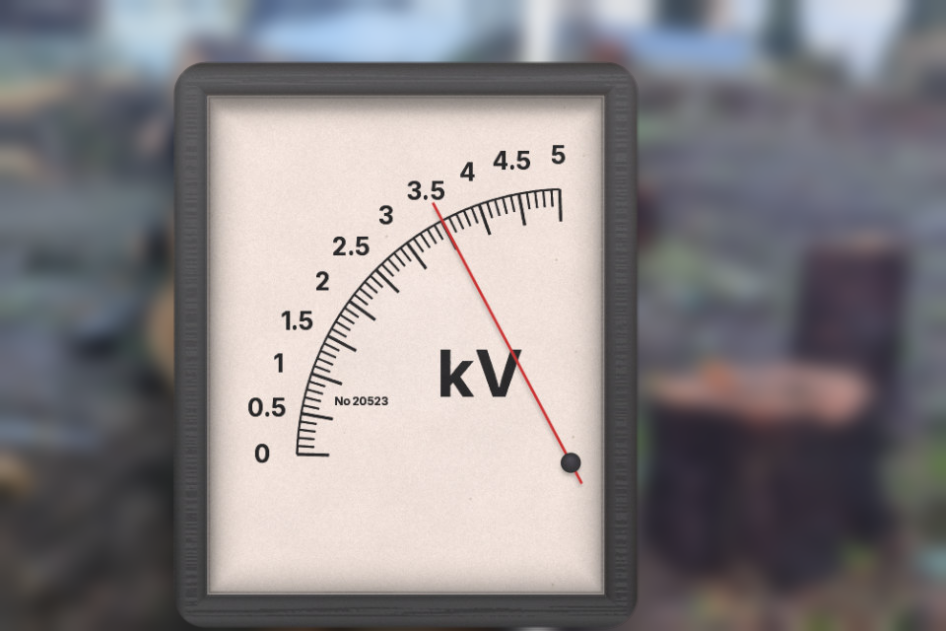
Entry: **3.5** kV
